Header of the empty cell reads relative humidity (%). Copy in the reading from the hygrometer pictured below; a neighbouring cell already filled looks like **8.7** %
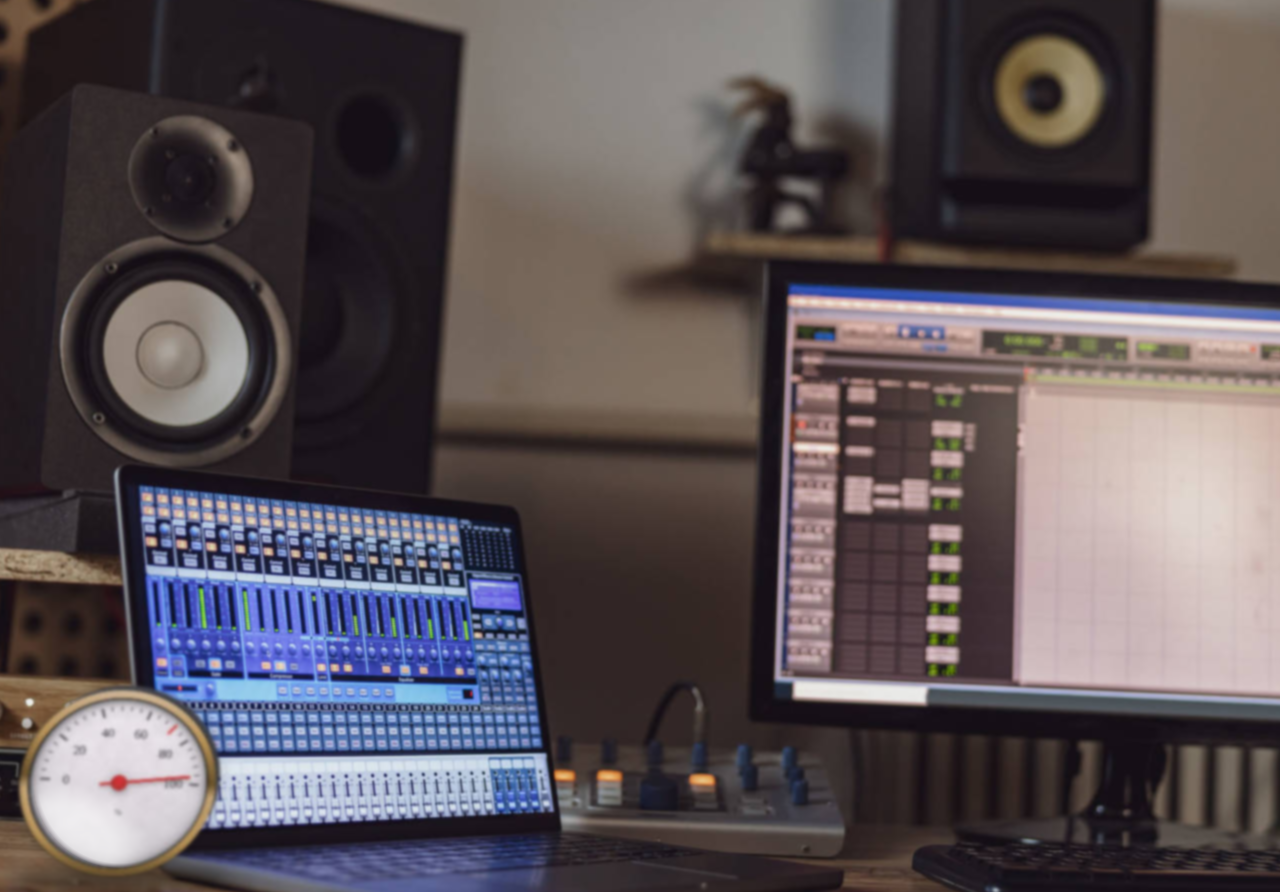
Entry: **96** %
